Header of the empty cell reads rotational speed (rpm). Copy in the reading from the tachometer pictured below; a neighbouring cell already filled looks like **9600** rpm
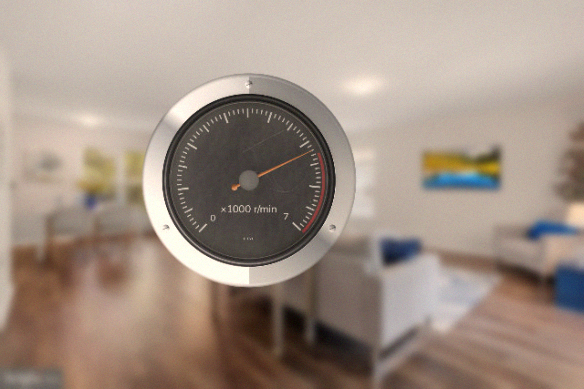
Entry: **5200** rpm
